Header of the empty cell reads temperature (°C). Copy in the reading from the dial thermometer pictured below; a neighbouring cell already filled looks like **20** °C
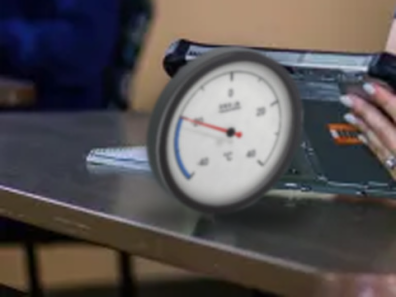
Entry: **-20** °C
